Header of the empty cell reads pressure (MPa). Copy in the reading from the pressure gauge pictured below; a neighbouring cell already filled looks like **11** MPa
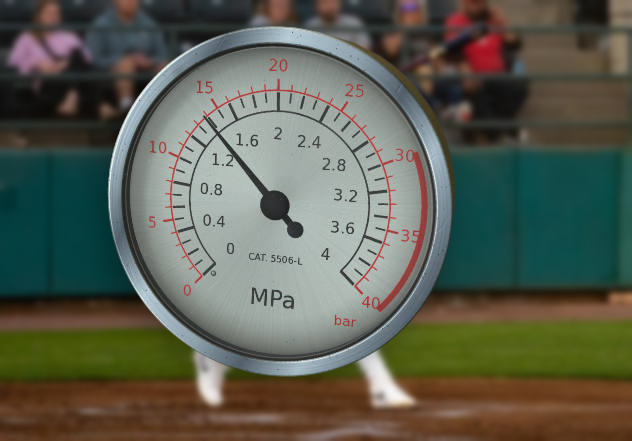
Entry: **1.4** MPa
